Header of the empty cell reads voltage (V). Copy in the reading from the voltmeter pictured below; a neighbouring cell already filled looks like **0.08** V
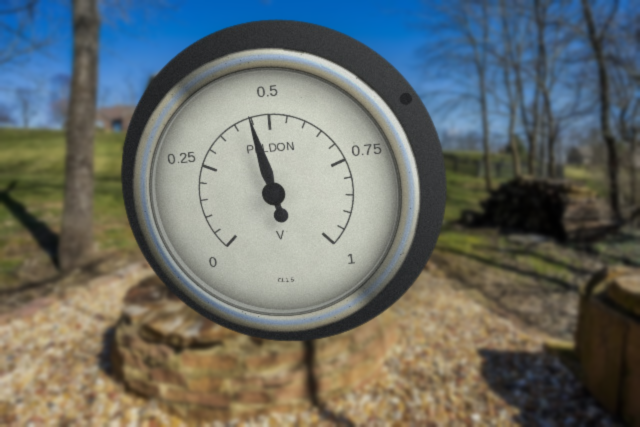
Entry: **0.45** V
